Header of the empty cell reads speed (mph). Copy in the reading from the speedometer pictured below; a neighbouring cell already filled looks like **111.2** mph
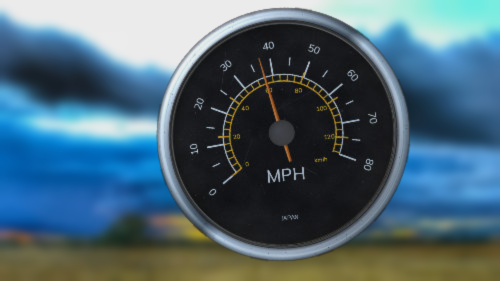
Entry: **37.5** mph
